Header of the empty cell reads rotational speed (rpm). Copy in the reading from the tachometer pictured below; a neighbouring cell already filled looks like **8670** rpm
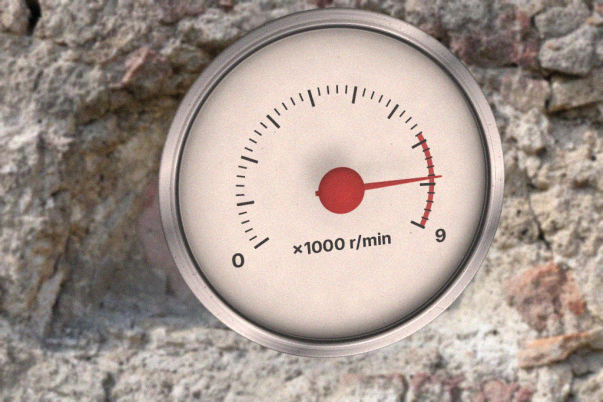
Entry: **7800** rpm
